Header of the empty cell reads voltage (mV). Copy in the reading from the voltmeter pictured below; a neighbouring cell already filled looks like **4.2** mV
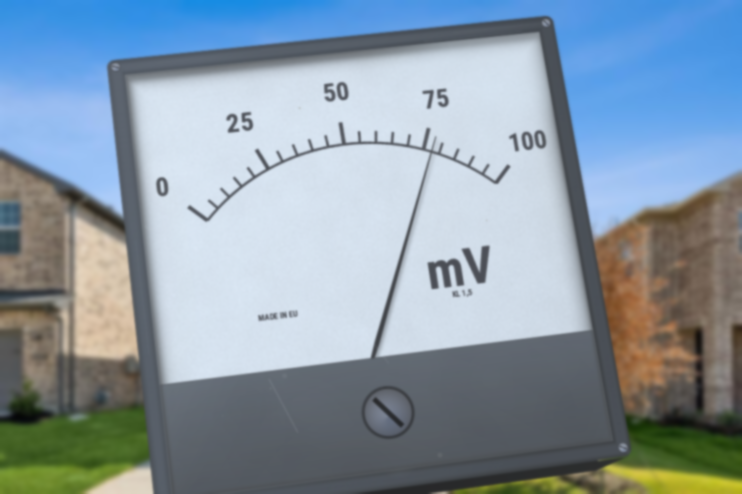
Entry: **77.5** mV
